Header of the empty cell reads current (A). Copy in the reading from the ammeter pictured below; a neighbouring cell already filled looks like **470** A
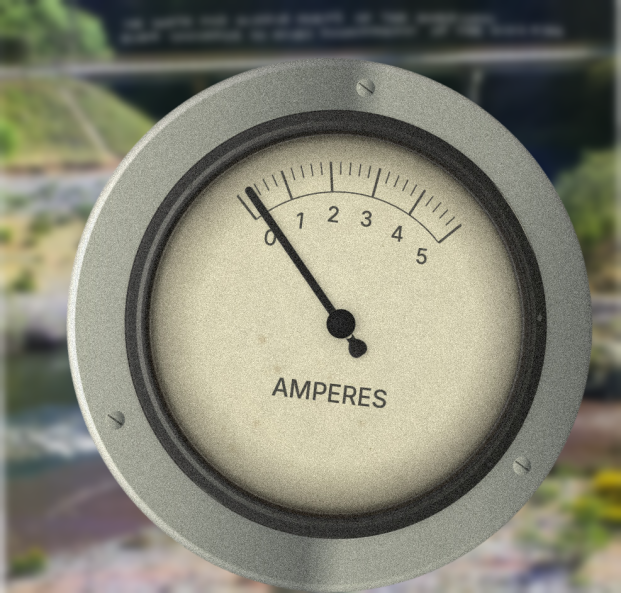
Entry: **0.2** A
